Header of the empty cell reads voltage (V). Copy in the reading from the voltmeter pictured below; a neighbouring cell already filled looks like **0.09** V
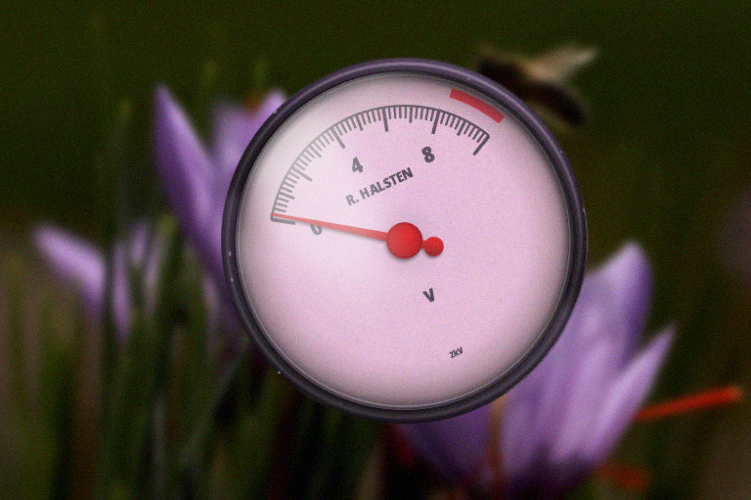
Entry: **0.2** V
